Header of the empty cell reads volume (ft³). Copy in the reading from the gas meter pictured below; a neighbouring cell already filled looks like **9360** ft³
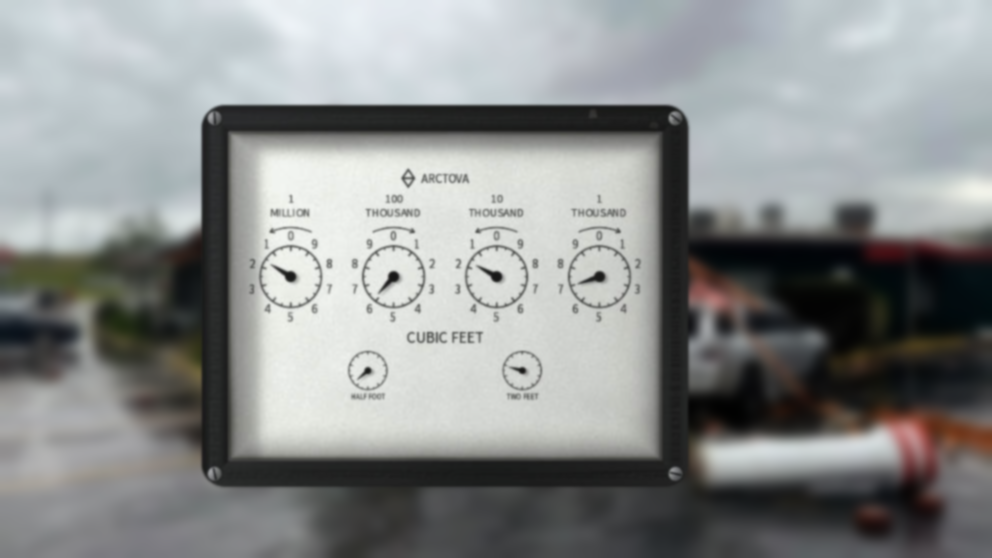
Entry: **161700** ft³
